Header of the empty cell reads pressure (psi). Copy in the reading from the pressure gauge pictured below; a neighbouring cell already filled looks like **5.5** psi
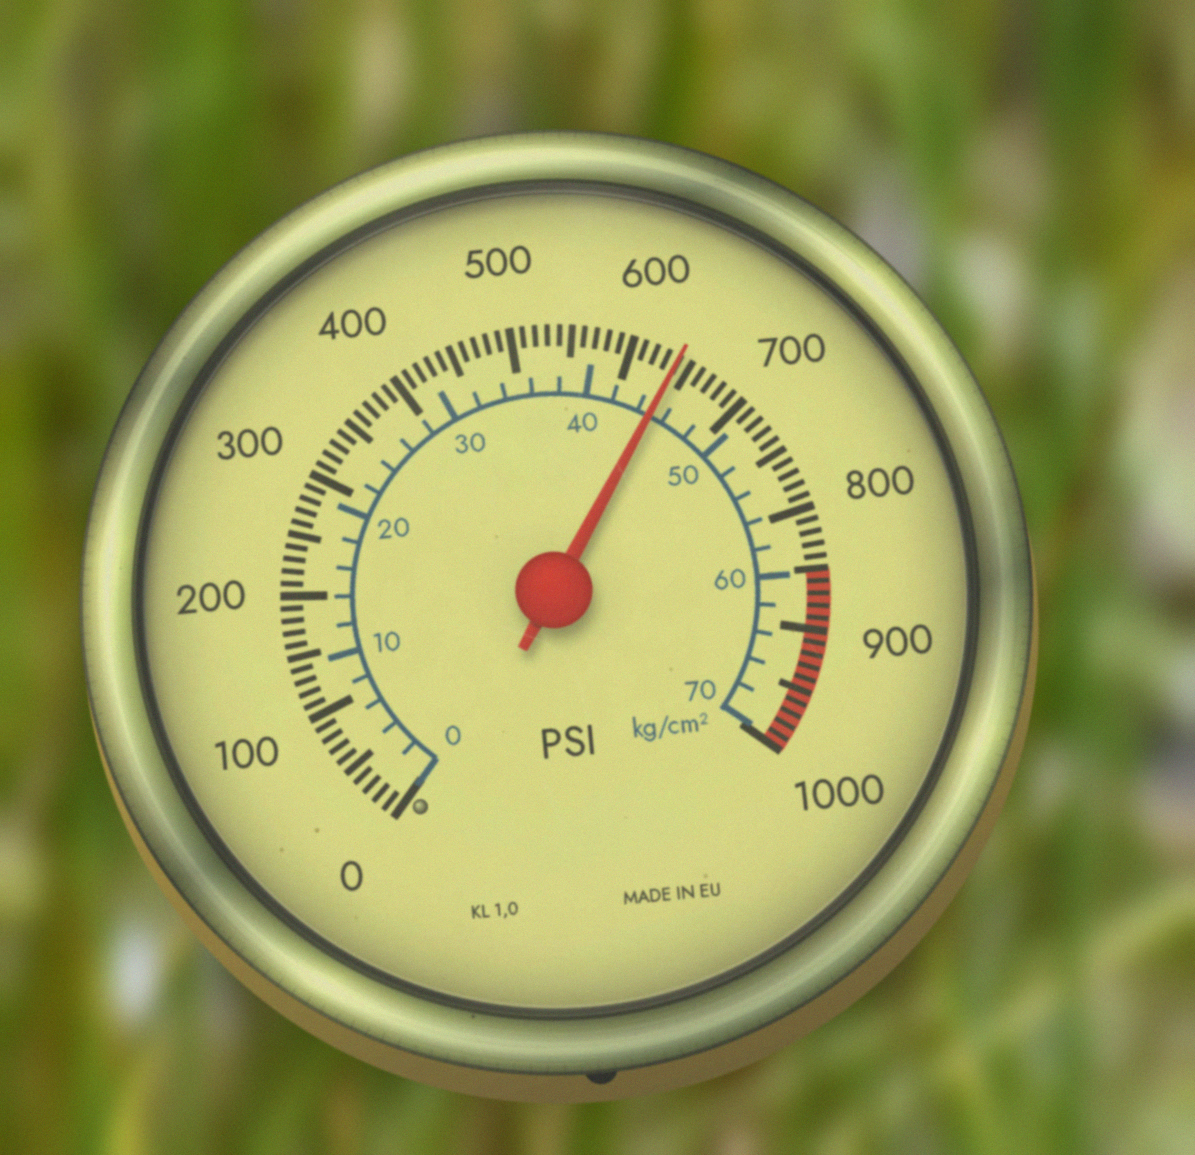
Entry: **640** psi
